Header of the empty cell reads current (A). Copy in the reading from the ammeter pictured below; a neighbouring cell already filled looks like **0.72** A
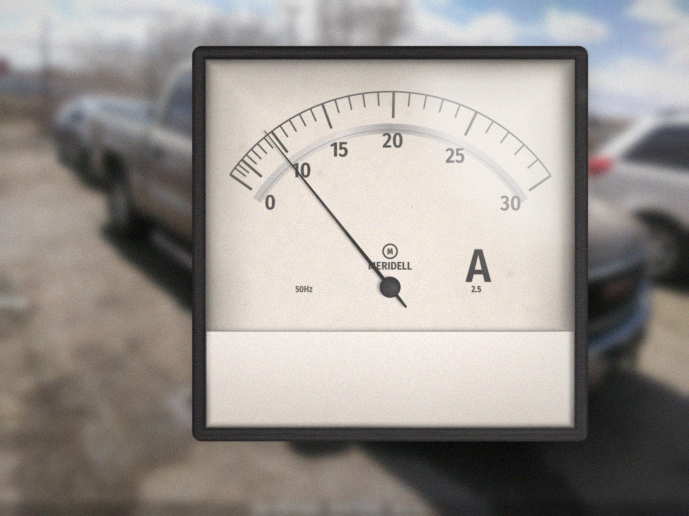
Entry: **9.5** A
